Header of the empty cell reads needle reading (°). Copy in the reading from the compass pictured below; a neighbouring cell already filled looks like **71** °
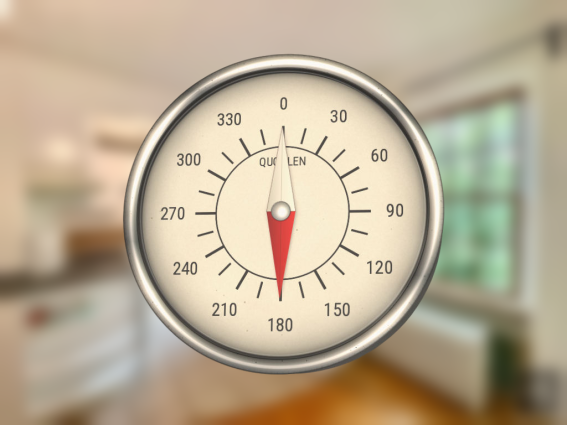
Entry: **180** °
